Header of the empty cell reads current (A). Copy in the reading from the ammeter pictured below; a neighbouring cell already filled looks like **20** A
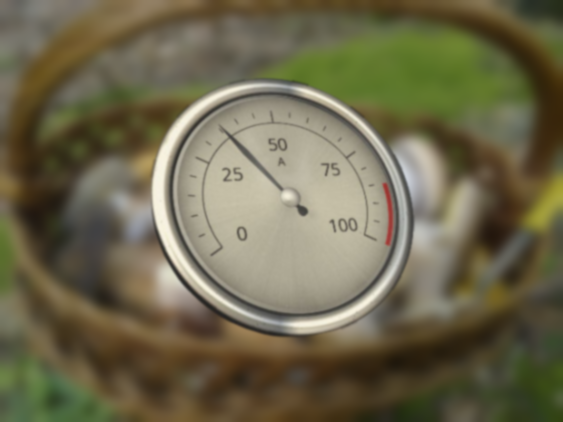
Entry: **35** A
